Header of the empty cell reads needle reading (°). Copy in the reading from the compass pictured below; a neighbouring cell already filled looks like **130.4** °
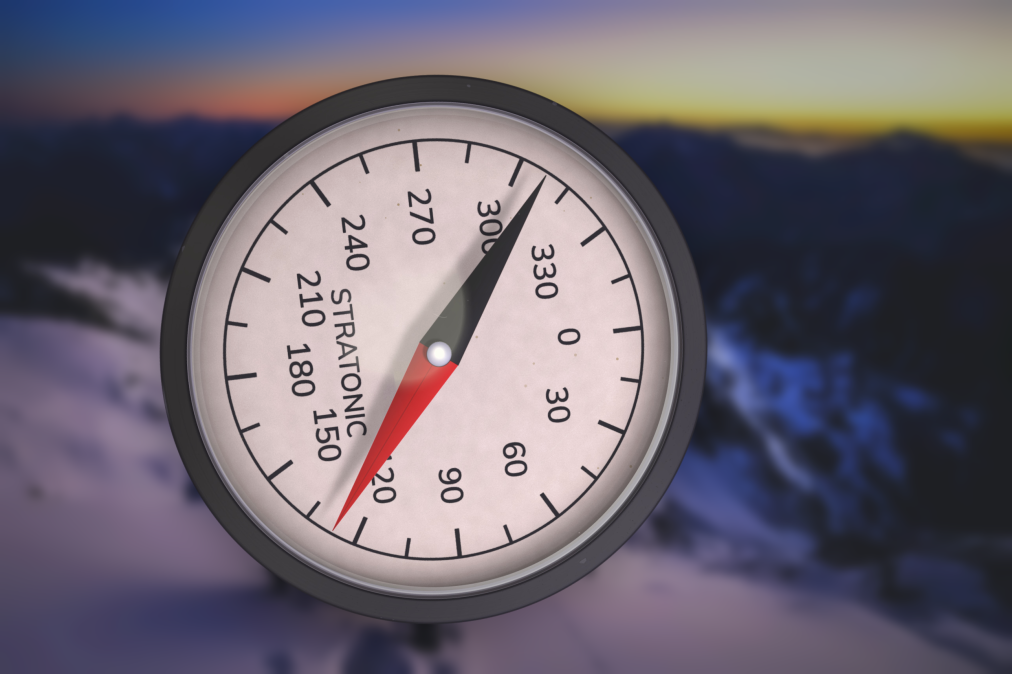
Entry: **127.5** °
